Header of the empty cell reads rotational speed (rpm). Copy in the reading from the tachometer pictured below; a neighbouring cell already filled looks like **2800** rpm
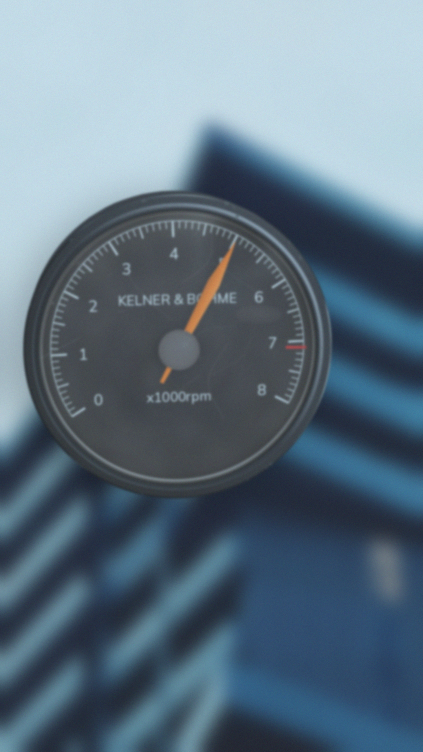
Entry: **5000** rpm
